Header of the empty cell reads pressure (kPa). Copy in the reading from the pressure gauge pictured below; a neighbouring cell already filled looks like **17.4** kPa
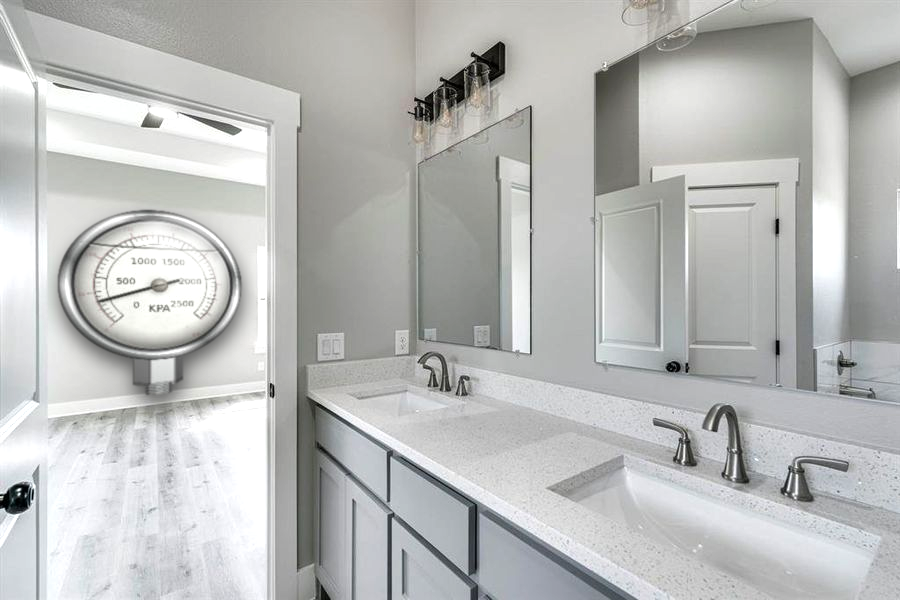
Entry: **250** kPa
